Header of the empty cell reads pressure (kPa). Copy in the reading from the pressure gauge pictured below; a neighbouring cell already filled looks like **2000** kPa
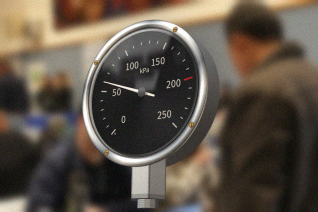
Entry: **60** kPa
